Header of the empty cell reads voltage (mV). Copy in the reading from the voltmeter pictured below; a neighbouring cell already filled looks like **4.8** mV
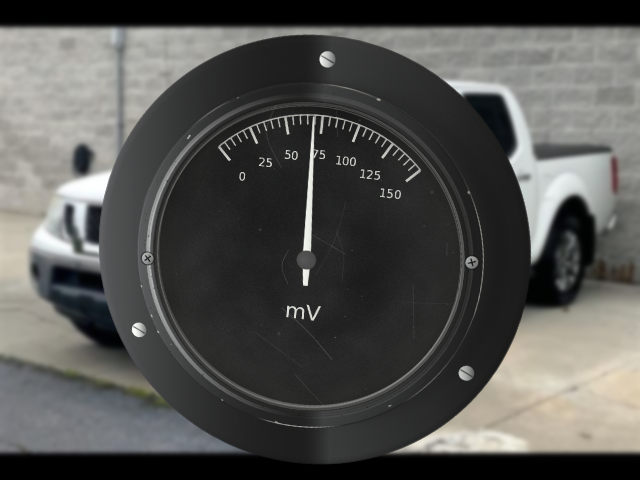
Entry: **70** mV
